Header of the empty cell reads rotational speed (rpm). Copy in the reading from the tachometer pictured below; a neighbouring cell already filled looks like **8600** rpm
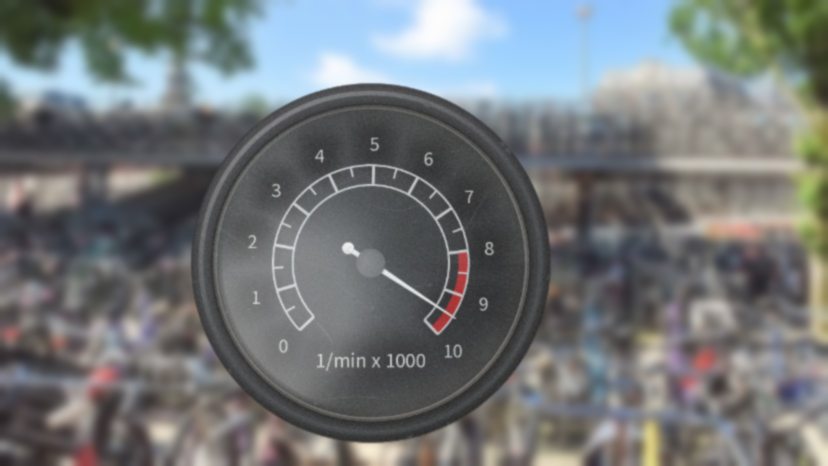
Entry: **9500** rpm
